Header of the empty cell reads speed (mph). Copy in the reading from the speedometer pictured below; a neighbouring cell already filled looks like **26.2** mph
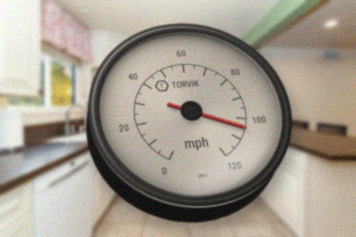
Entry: **105** mph
